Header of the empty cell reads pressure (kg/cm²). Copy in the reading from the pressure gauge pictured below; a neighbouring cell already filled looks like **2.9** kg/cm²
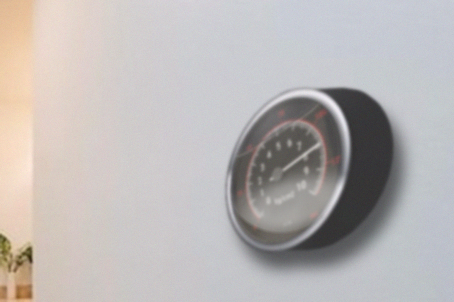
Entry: **8** kg/cm²
